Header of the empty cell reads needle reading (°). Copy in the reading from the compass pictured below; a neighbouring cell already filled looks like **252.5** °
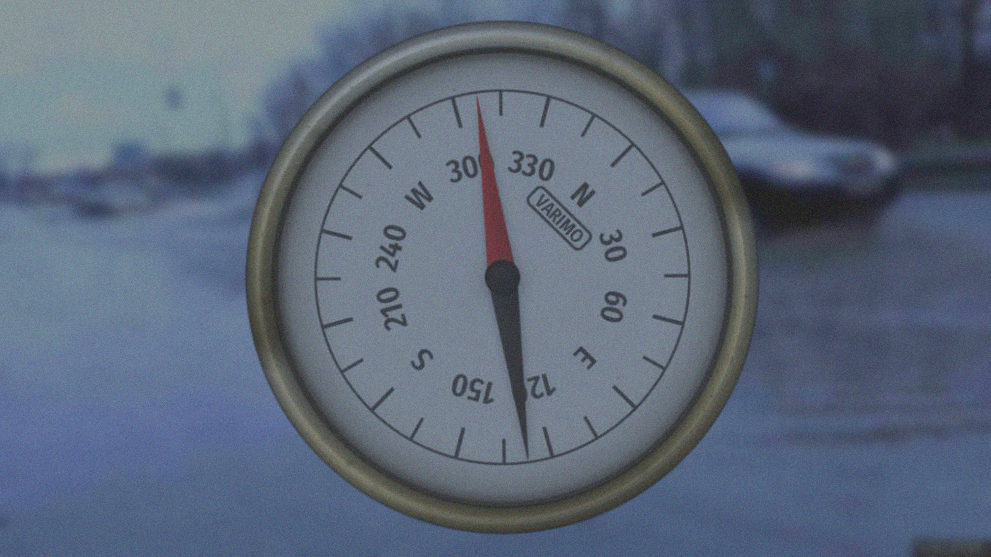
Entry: **307.5** °
